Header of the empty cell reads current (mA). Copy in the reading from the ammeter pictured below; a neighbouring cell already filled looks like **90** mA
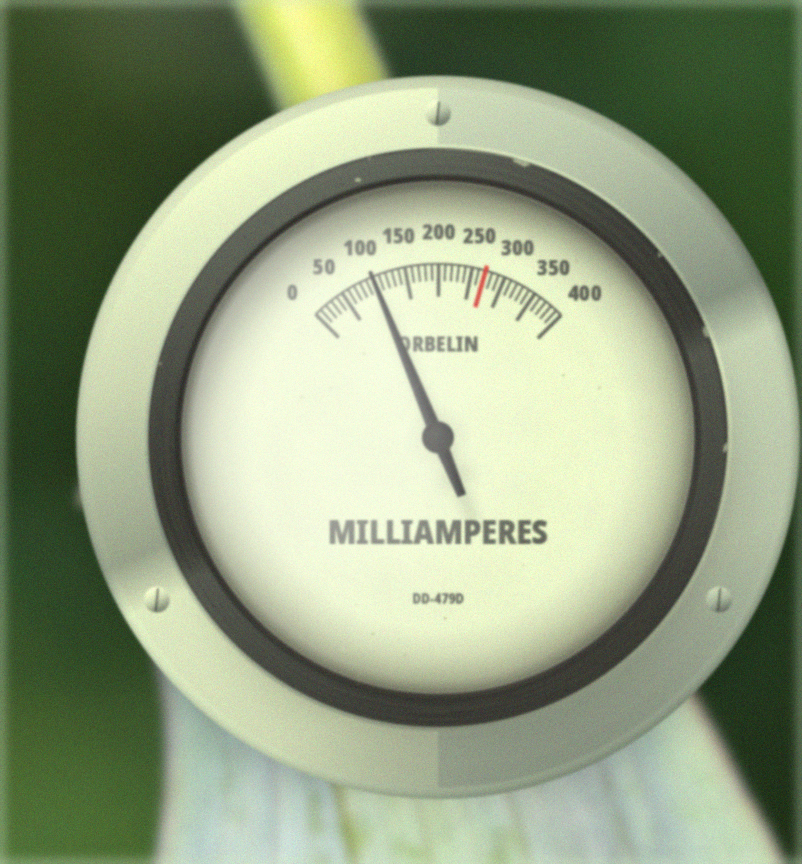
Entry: **100** mA
